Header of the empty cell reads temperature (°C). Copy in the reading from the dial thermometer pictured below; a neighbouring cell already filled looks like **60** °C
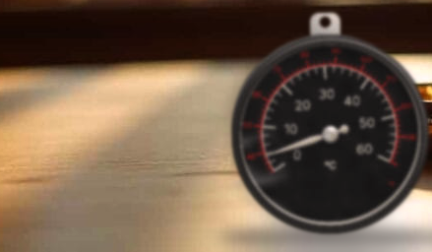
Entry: **4** °C
